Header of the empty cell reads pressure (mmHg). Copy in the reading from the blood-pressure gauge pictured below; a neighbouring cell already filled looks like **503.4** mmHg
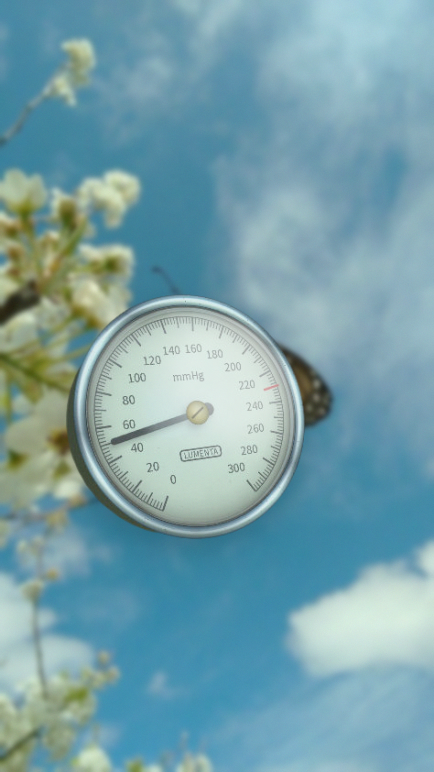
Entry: **50** mmHg
